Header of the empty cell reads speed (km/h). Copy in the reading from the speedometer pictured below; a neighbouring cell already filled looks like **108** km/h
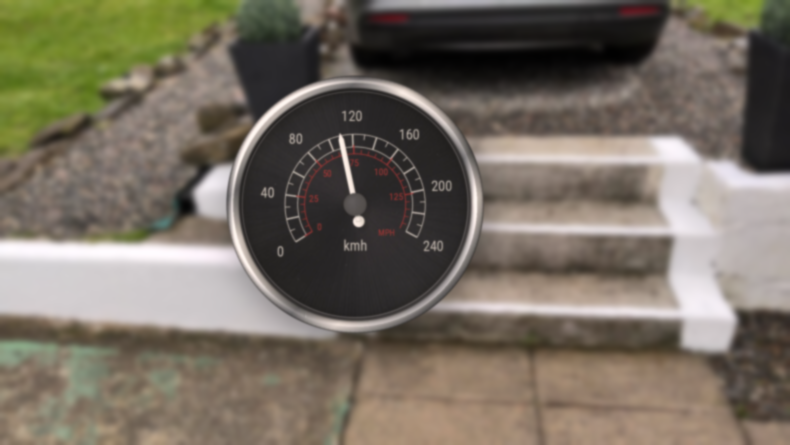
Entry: **110** km/h
